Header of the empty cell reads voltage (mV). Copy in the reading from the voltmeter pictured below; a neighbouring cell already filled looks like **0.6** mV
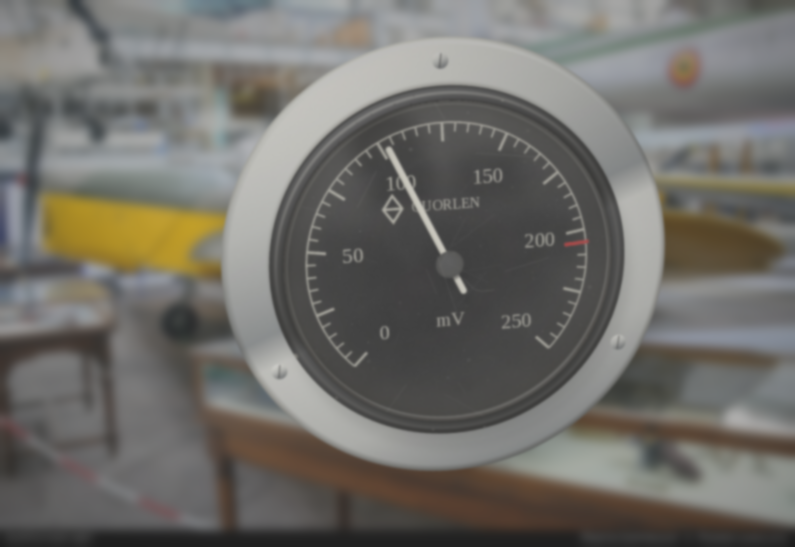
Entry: **102.5** mV
